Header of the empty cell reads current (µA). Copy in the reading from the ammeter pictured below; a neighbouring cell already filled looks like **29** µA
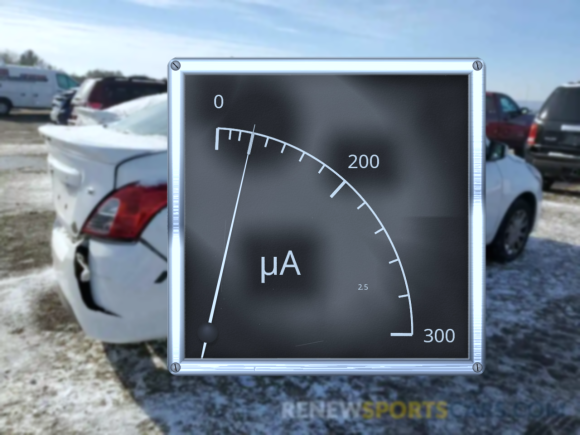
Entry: **100** µA
